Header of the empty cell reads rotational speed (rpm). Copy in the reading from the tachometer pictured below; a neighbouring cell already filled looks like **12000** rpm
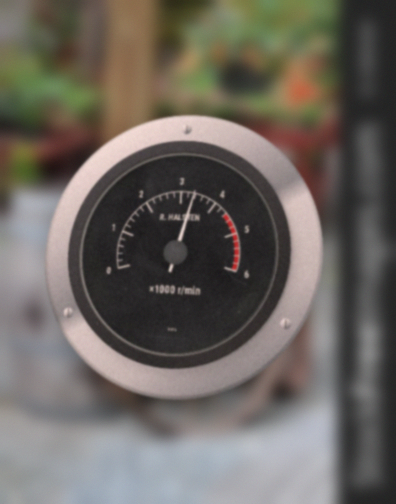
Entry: **3400** rpm
